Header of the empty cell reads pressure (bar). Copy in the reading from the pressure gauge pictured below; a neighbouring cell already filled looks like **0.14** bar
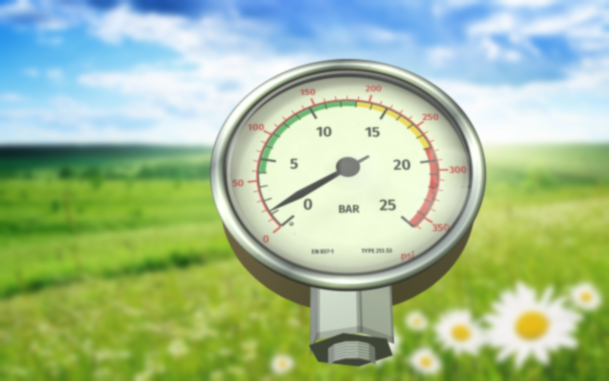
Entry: **1** bar
